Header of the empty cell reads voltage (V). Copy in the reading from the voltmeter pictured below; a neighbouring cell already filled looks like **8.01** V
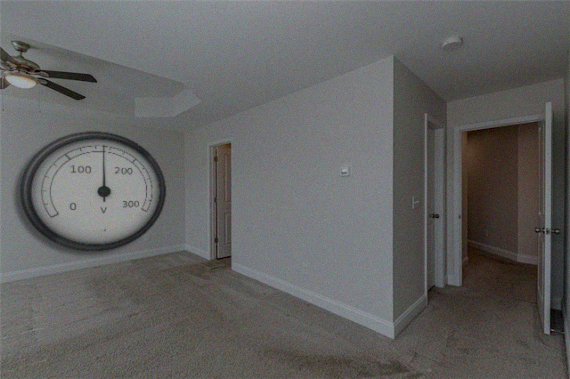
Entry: **150** V
